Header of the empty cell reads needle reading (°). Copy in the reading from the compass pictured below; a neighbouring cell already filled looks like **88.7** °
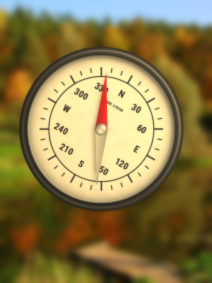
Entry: **335** °
